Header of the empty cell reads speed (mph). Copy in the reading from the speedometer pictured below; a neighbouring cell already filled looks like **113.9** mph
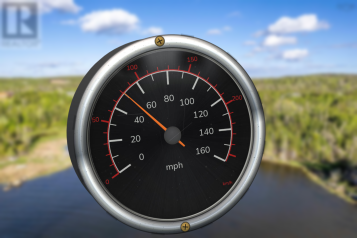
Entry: **50** mph
